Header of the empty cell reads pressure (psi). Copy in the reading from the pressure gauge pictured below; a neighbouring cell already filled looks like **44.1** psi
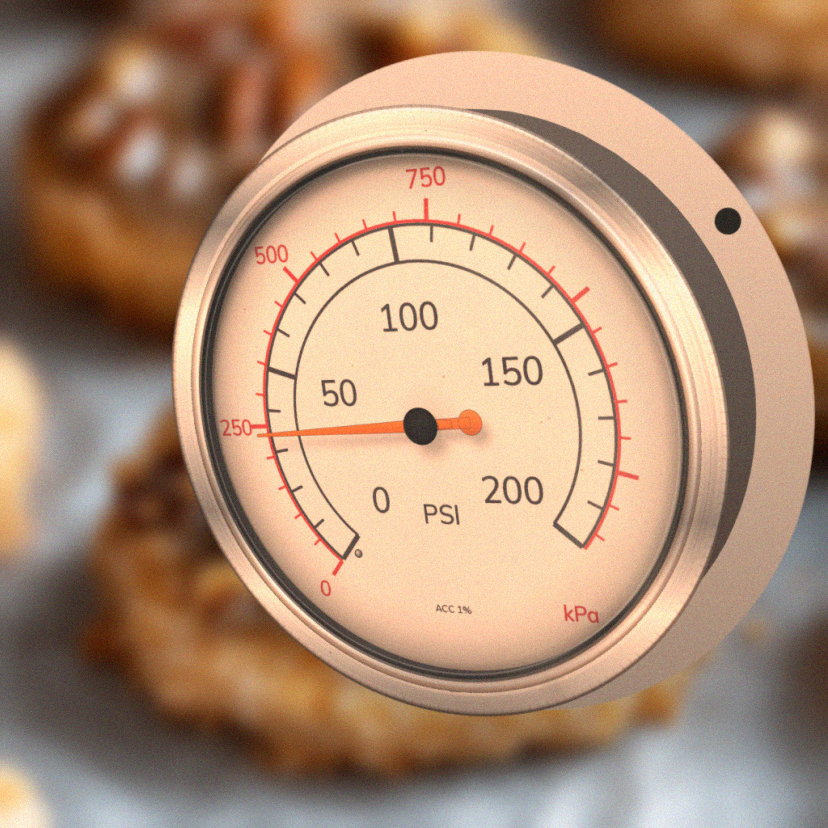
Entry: **35** psi
